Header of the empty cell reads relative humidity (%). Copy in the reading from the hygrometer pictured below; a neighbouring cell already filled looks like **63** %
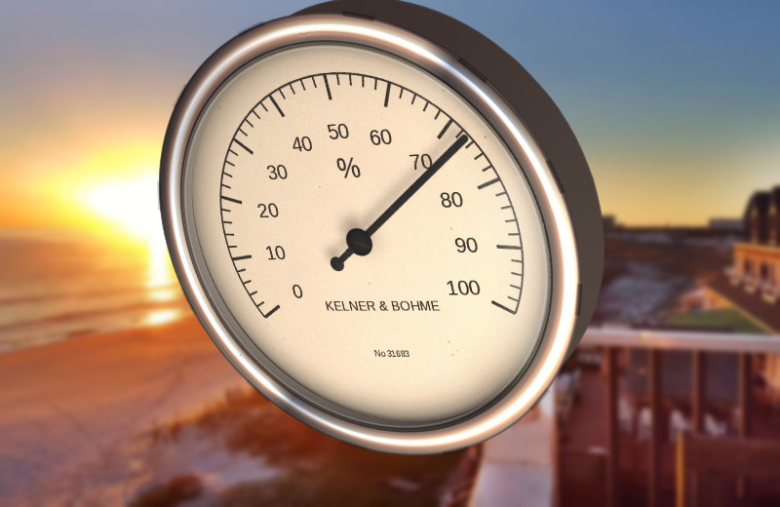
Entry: **73** %
